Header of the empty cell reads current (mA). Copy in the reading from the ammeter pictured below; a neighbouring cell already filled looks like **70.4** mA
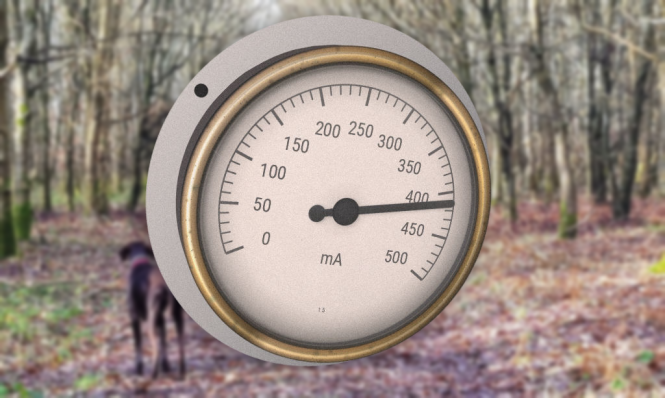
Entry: **410** mA
